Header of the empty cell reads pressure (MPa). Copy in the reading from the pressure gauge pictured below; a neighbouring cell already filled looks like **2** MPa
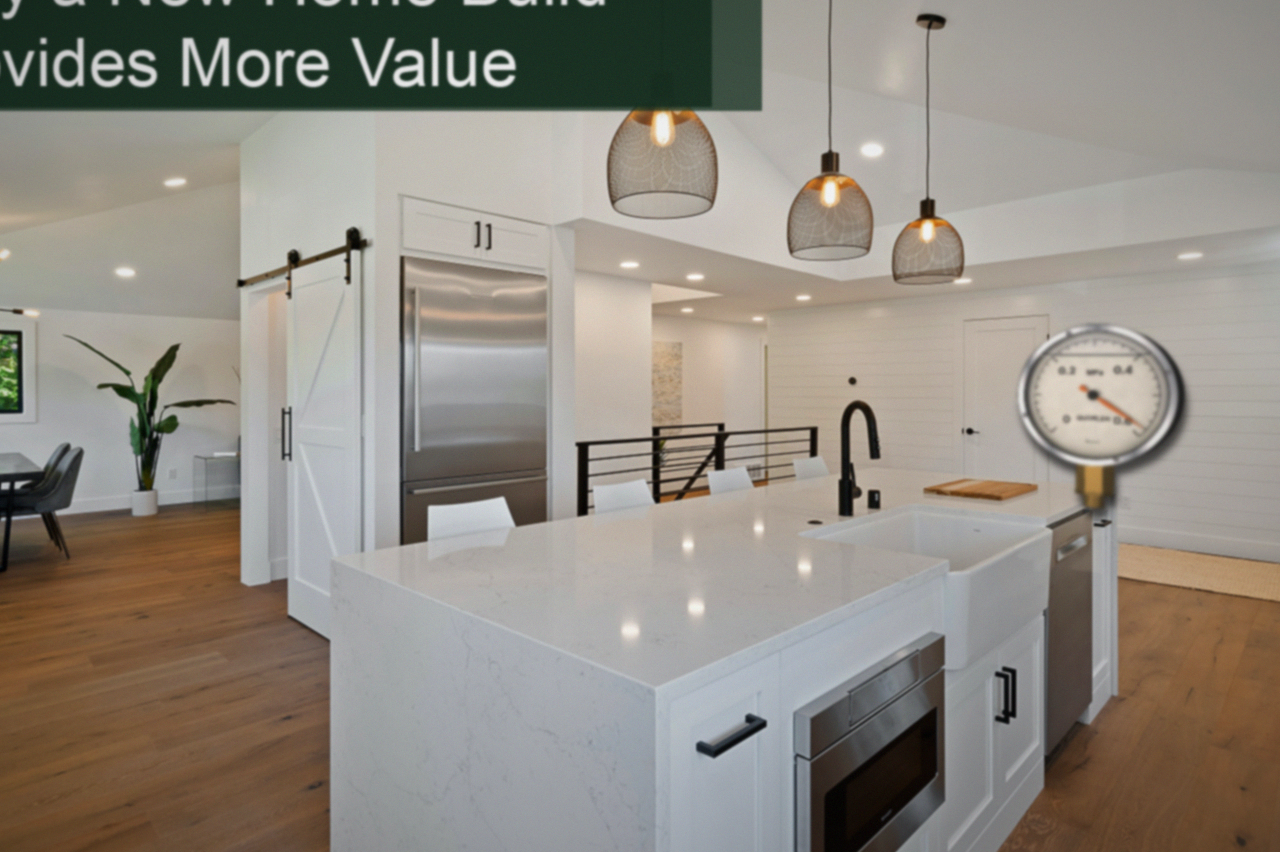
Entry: **0.58** MPa
